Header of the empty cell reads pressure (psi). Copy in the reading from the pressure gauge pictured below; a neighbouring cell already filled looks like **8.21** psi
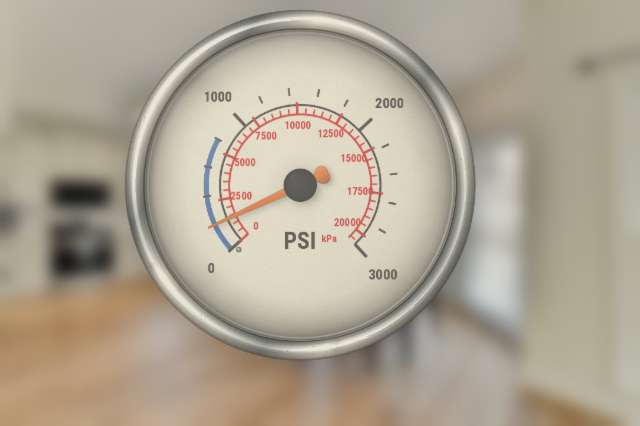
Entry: **200** psi
